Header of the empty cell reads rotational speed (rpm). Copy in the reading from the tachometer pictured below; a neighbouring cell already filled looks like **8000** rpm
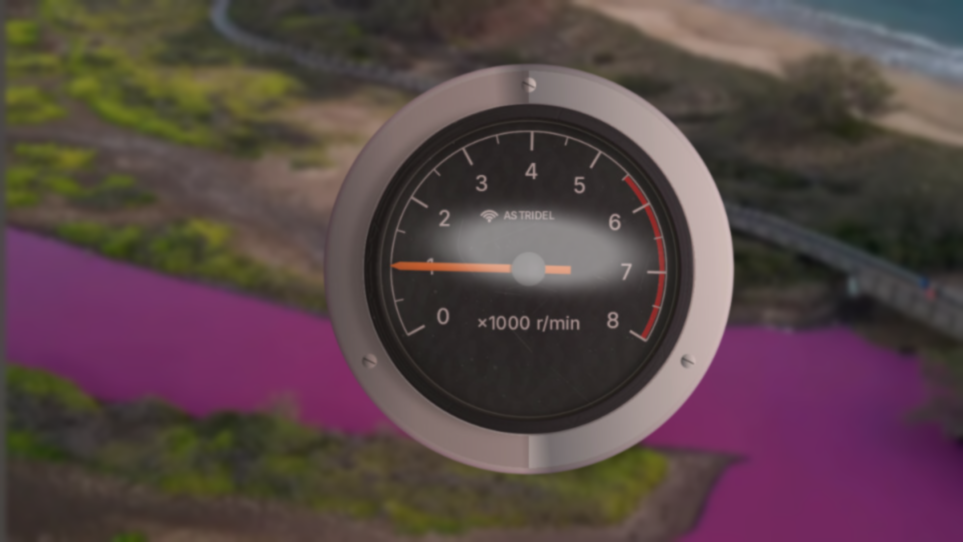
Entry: **1000** rpm
